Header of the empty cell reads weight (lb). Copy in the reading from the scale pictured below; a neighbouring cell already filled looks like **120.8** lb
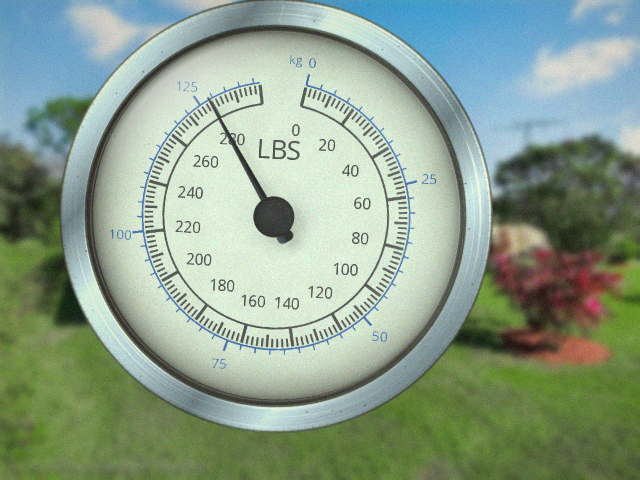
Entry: **280** lb
